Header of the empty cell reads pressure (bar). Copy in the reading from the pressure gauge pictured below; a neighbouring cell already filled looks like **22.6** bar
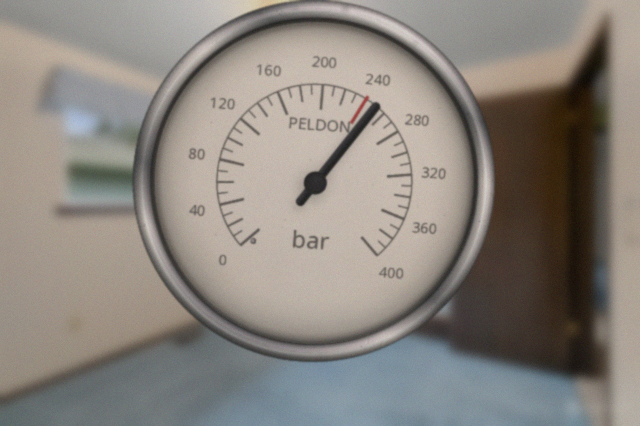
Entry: **250** bar
